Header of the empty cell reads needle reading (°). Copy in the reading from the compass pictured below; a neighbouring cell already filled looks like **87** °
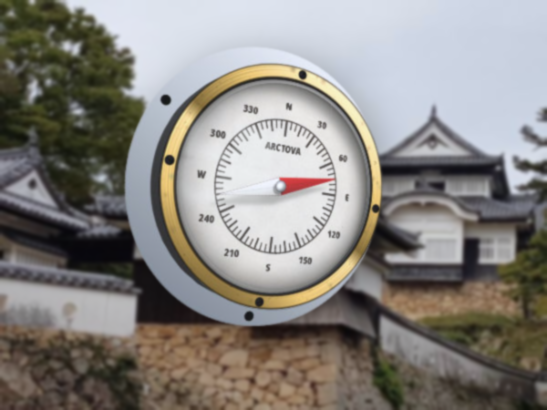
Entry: **75** °
